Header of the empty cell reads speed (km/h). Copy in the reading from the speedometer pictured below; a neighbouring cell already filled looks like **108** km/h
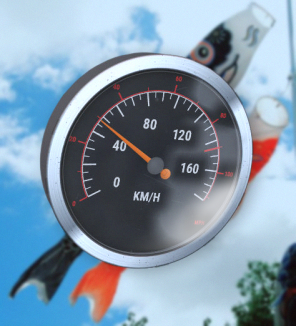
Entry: **47.5** km/h
